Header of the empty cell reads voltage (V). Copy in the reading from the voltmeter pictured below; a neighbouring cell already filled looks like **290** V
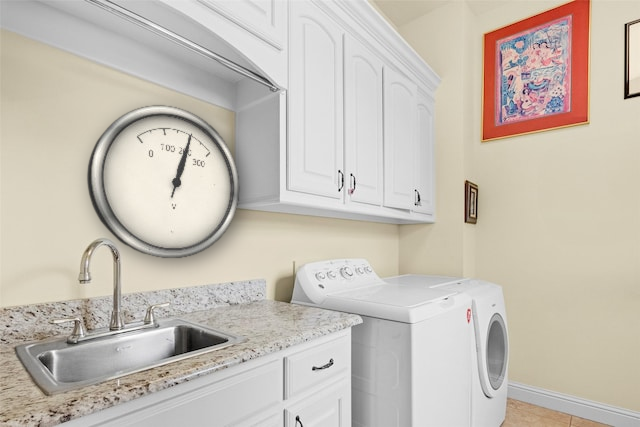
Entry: **200** V
